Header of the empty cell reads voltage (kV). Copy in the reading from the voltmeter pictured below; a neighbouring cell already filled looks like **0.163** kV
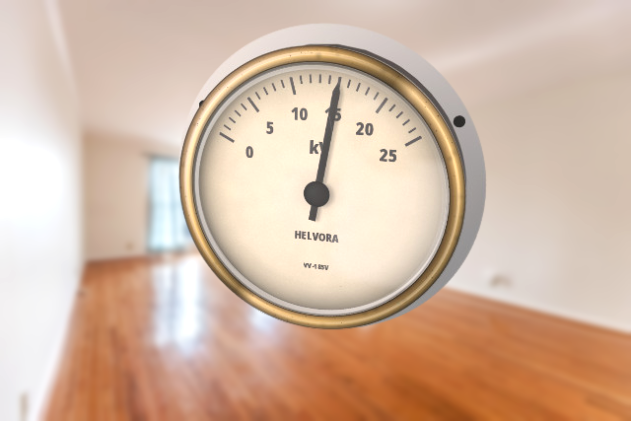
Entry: **15** kV
